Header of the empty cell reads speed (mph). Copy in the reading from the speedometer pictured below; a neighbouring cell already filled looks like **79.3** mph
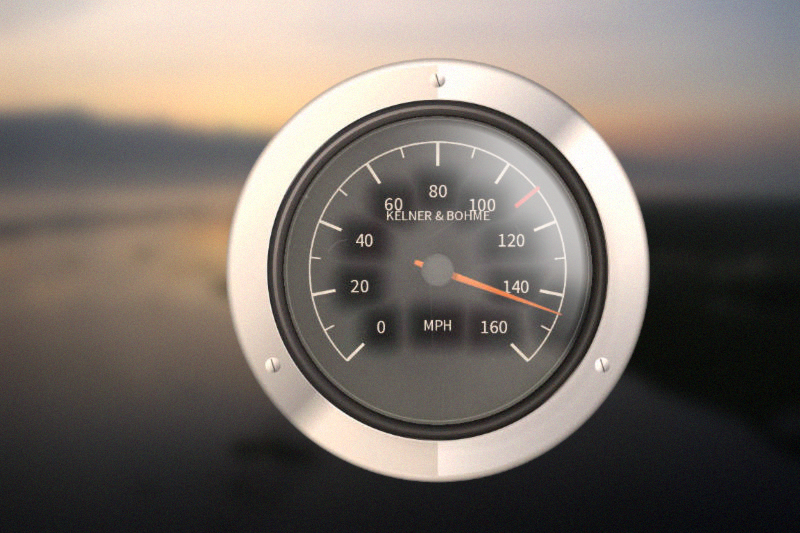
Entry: **145** mph
